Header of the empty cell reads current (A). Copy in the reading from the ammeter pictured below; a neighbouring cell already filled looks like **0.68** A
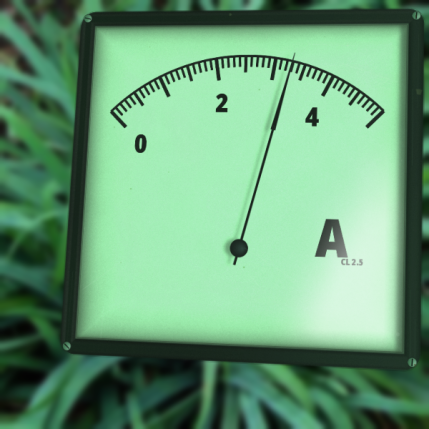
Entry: **3.3** A
